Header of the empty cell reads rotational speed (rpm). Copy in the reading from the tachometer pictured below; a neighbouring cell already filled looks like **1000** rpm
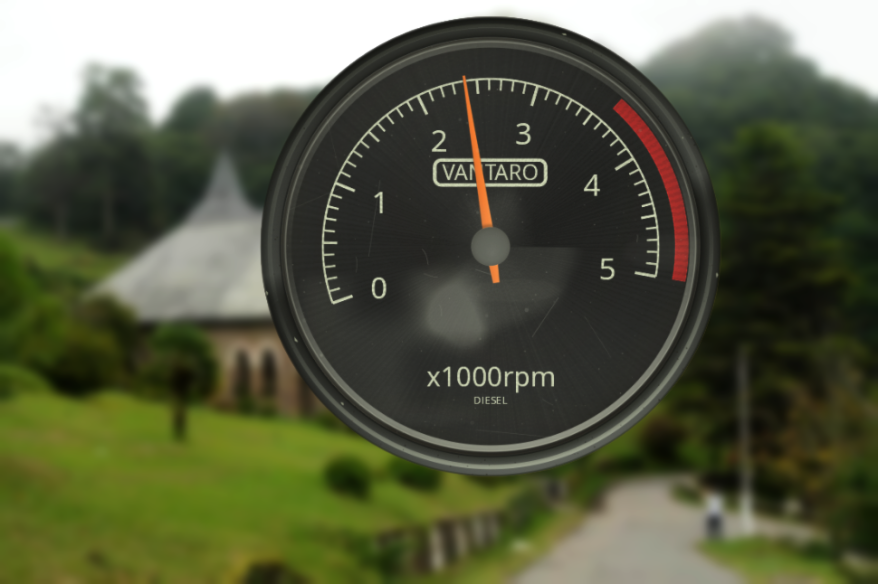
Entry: **2400** rpm
